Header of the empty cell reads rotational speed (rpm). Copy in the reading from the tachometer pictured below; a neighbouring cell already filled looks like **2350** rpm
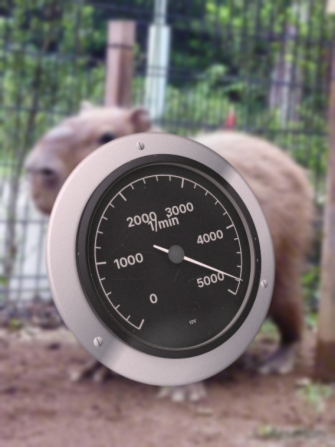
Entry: **4800** rpm
